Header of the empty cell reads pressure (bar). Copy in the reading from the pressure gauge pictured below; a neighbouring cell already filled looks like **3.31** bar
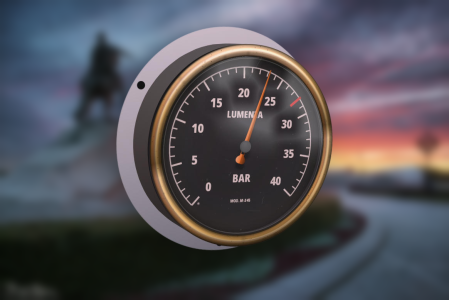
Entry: **23** bar
